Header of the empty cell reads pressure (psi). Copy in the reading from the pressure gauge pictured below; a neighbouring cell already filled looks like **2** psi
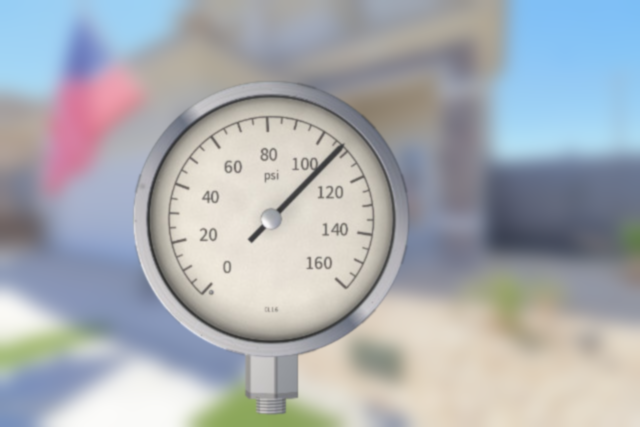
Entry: **107.5** psi
